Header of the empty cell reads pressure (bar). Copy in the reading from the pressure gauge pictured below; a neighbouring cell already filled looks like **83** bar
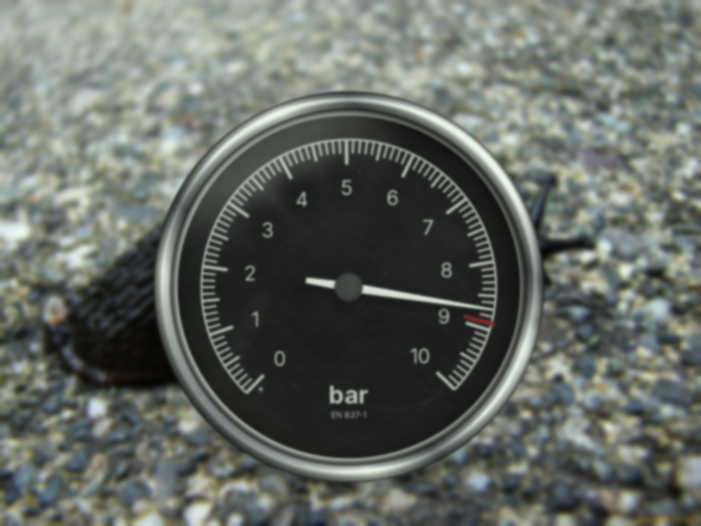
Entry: **8.7** bar
